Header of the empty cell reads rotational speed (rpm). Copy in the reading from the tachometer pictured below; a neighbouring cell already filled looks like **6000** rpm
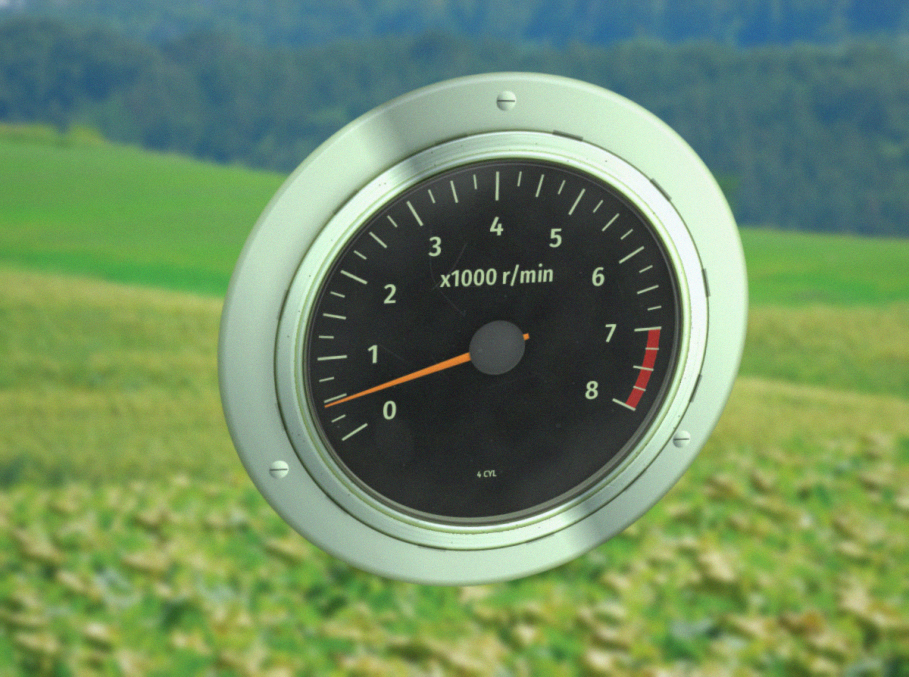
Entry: **500** rpm
